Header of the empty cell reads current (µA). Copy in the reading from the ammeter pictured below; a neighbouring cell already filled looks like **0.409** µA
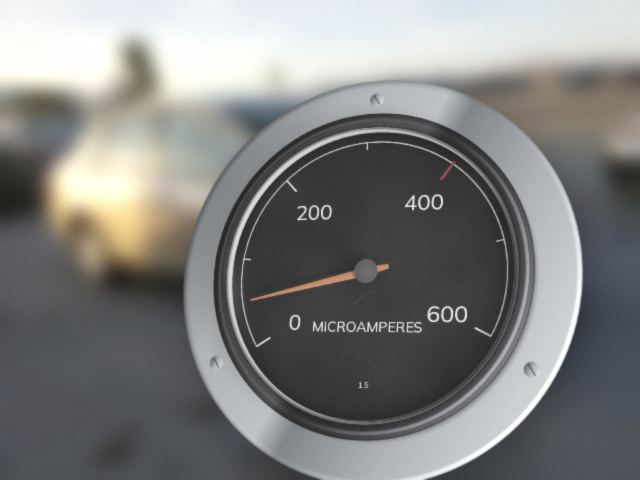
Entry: **50** µA
